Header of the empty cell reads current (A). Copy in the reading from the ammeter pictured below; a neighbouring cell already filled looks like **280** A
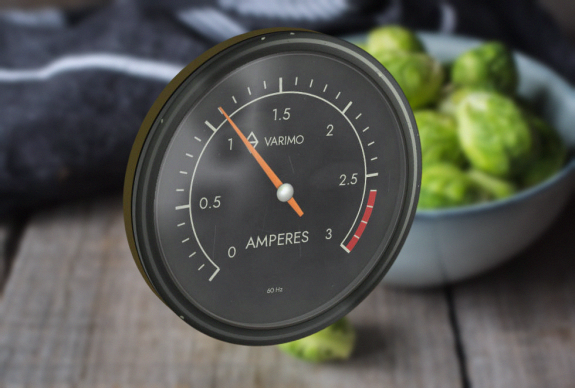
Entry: **1.1** A
